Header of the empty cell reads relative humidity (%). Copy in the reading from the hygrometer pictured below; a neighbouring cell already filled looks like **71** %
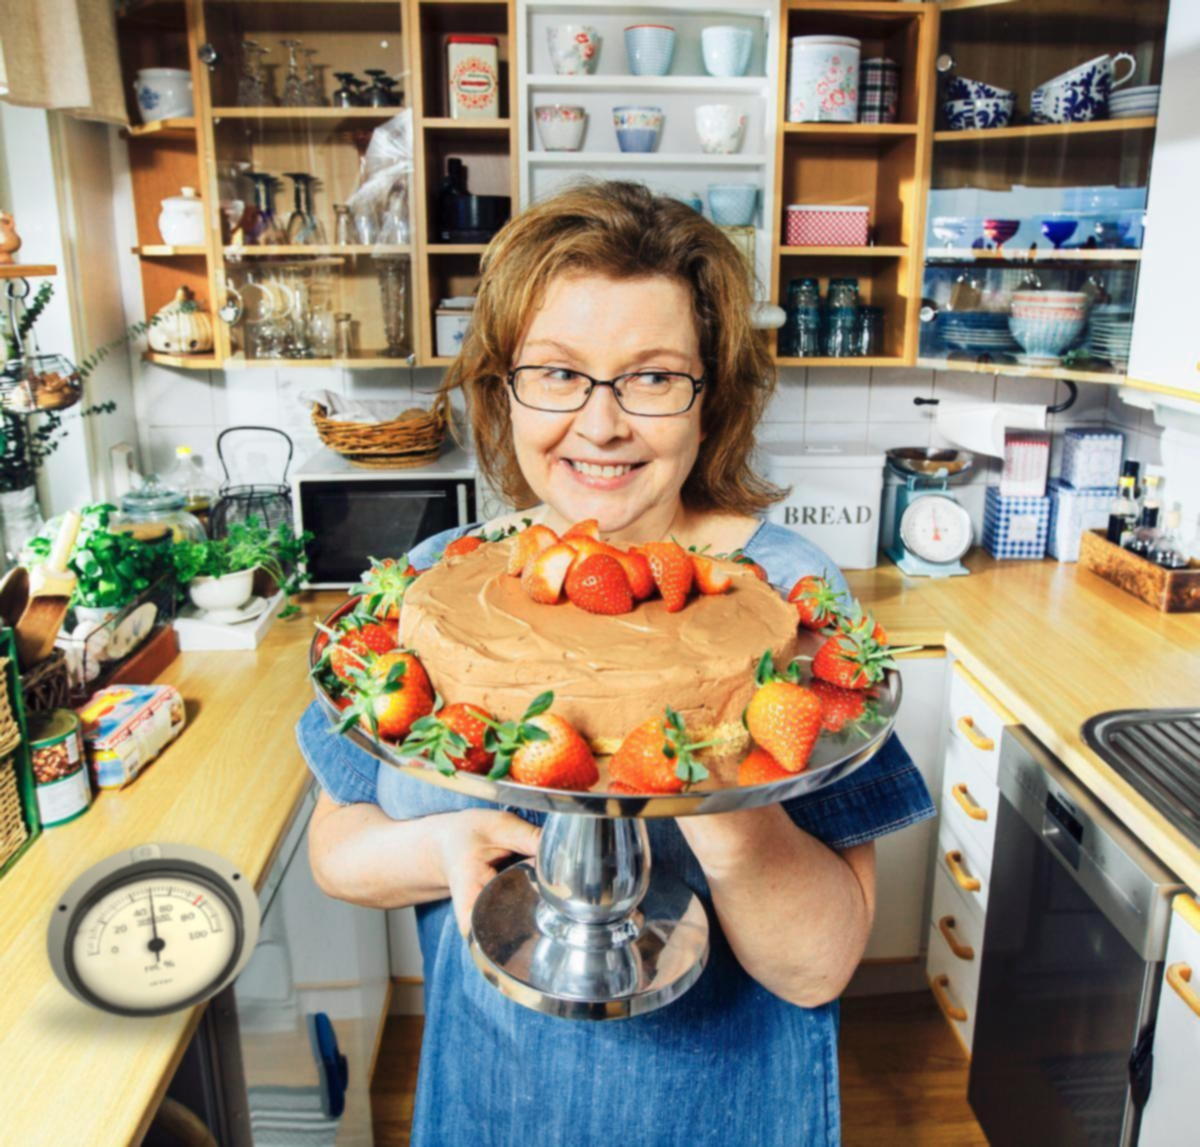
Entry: **50** %
